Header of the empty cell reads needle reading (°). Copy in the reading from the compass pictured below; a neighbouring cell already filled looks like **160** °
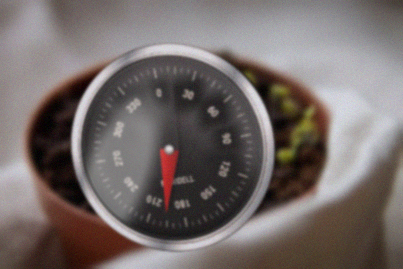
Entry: **195** °
